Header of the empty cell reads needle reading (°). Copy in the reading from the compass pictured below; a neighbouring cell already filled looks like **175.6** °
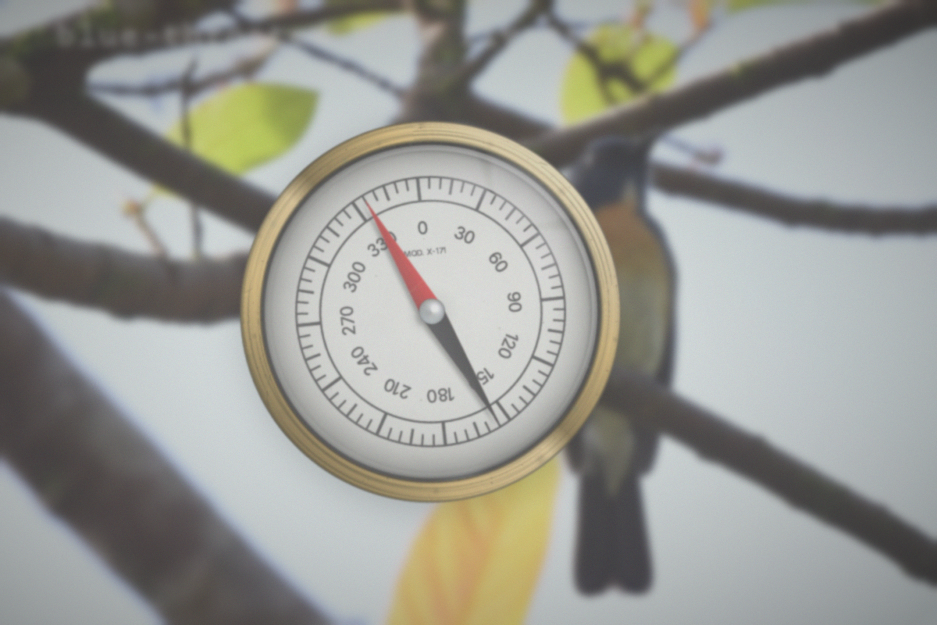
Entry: **335** °
